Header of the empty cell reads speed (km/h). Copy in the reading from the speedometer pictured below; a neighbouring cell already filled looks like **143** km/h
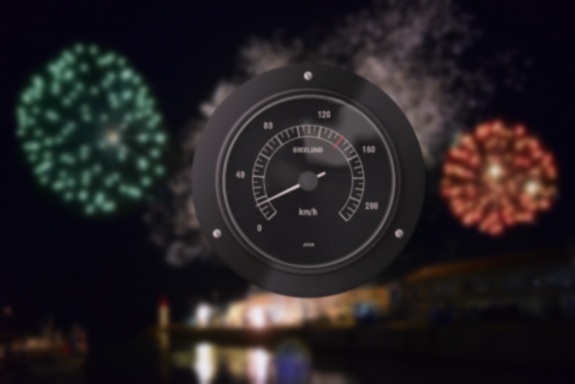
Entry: **15** km/h
